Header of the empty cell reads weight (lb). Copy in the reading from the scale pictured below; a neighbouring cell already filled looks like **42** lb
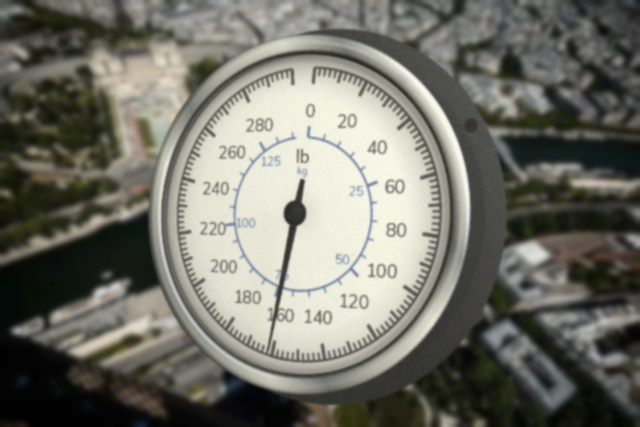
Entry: **160** lb
